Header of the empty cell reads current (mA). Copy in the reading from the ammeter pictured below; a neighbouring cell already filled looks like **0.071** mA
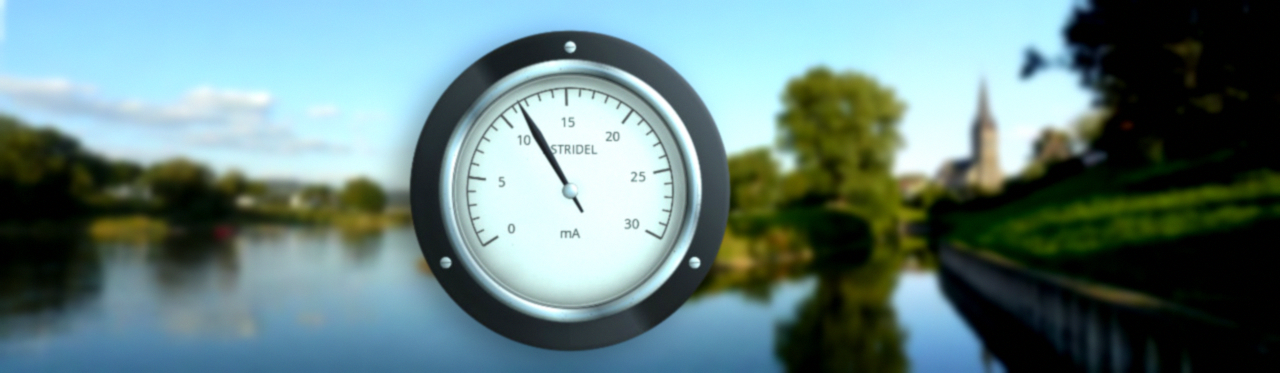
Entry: **11.5** mA
